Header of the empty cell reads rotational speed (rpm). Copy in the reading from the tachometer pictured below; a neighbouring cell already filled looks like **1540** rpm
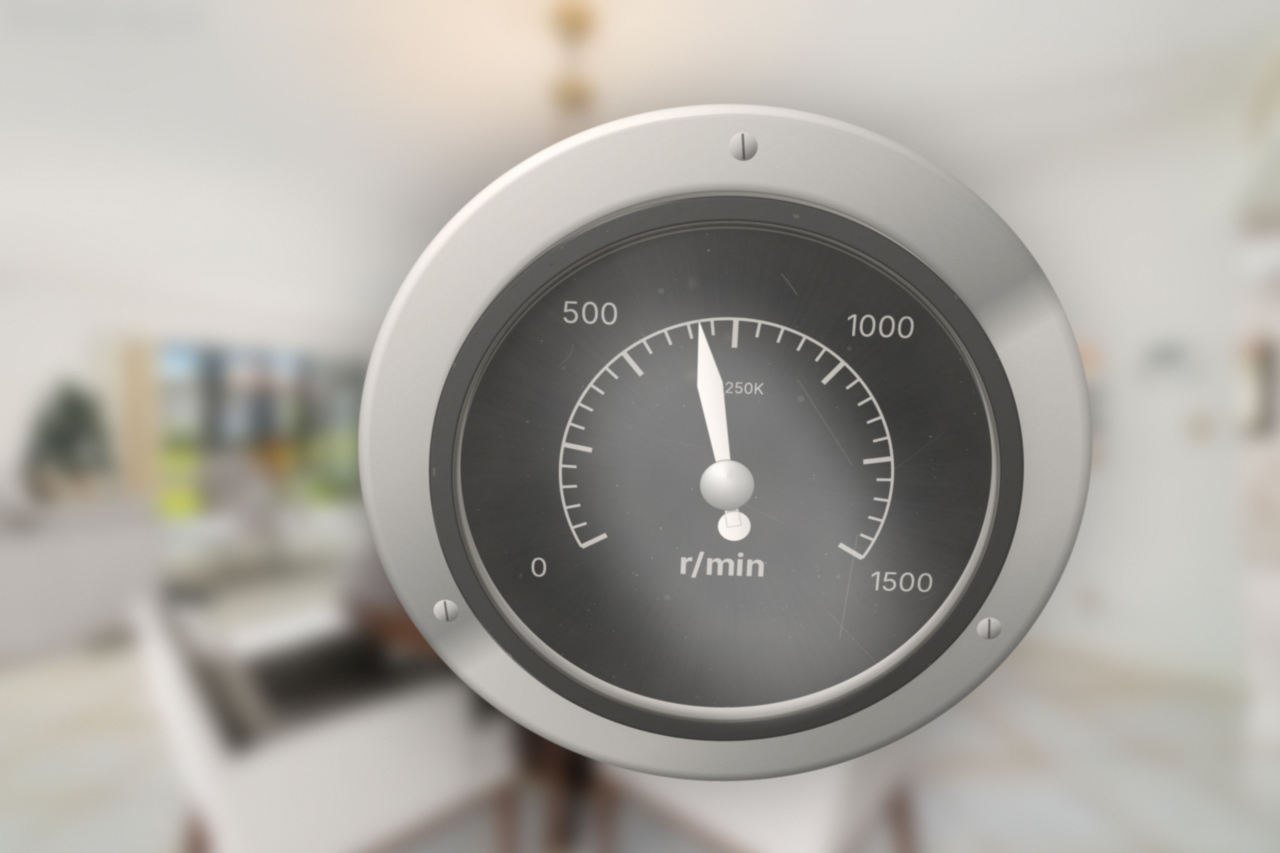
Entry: **675** rpm
